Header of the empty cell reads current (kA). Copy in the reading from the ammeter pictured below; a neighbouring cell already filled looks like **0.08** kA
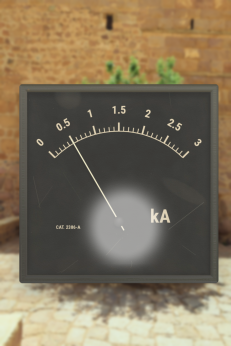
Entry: **0.5** kA
